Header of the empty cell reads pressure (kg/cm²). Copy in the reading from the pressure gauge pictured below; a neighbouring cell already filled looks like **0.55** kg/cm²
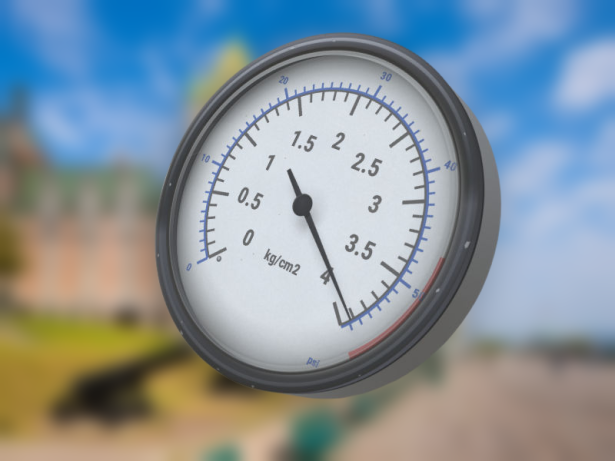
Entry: **3.9** kg/cm²
